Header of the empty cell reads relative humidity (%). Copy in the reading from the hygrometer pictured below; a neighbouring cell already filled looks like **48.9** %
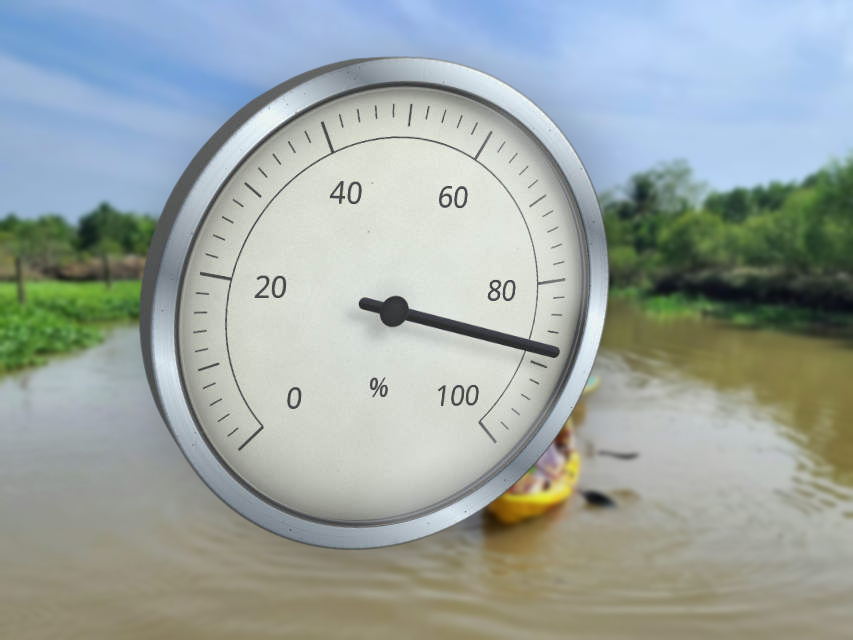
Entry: **88** %
